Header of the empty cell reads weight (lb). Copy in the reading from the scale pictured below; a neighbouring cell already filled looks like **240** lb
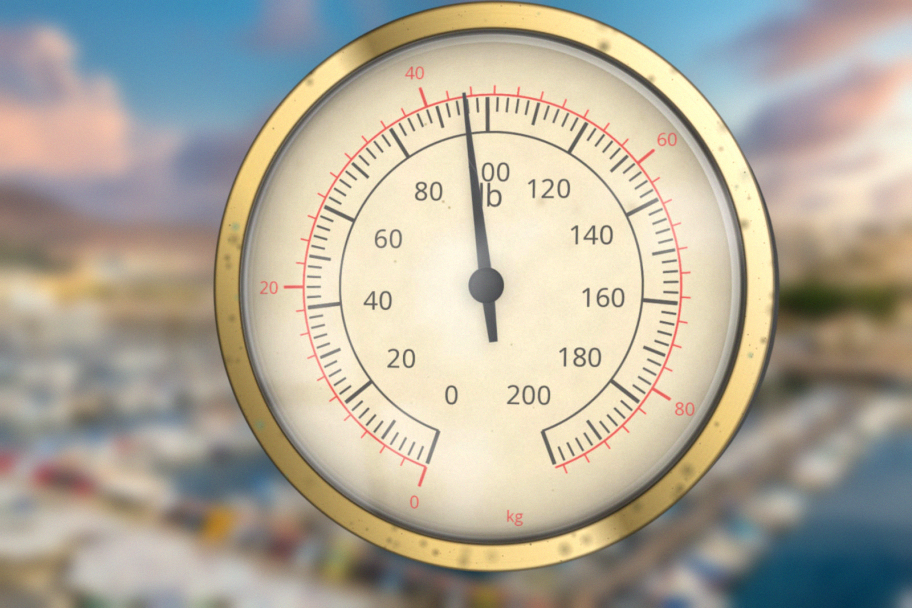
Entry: **96** lb
